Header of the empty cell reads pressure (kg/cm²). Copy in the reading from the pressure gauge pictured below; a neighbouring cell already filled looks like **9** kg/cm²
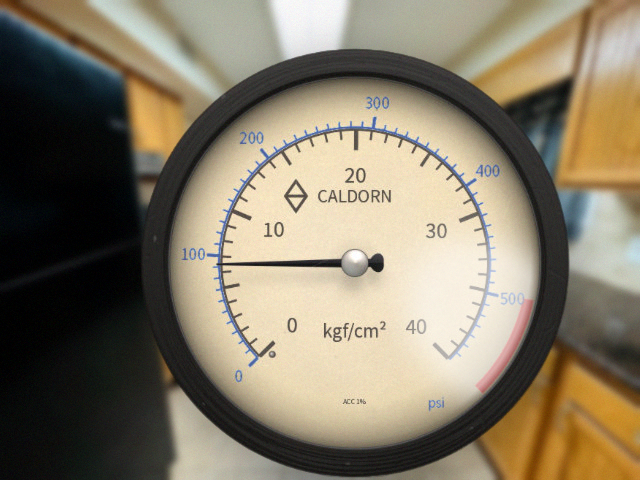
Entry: **6.5** kg/cm²
